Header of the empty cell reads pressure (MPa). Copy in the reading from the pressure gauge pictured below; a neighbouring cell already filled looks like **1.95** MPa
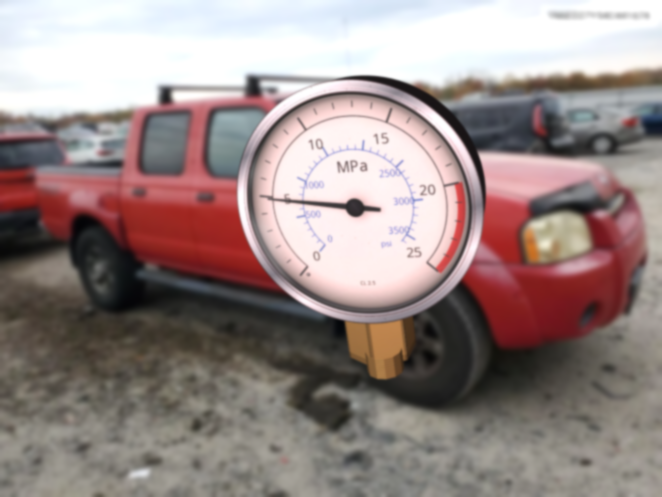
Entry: **5** MPa
